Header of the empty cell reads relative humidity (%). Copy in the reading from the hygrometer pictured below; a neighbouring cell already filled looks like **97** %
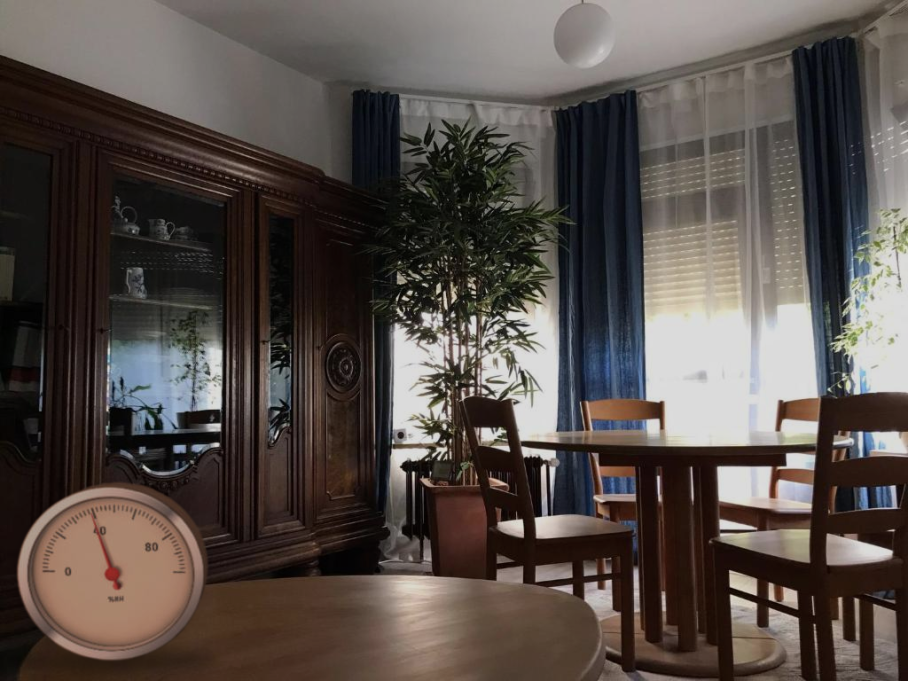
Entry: **40** %
